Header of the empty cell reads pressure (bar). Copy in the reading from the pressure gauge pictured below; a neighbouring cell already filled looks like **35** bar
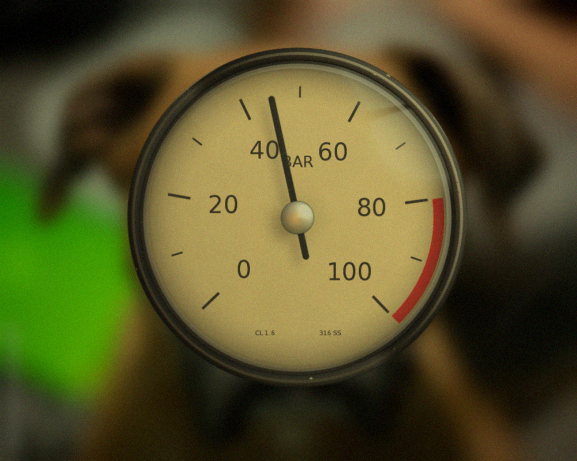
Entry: **45** bar
